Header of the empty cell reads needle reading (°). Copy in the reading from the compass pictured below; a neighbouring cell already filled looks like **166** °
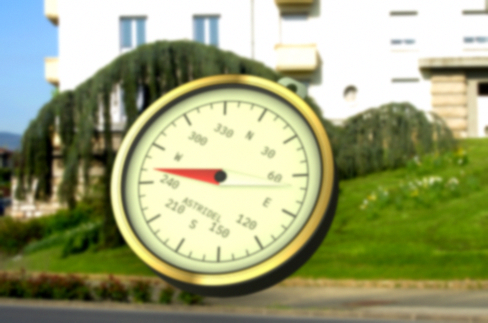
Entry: **250** °
